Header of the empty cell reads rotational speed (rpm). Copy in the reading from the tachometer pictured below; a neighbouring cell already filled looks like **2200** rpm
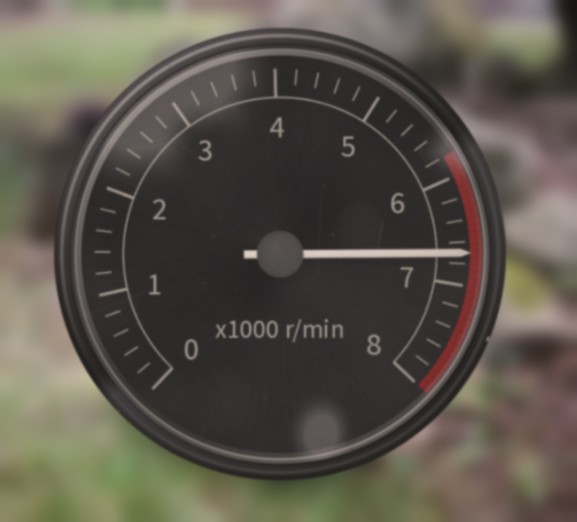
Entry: **6700** rpm
